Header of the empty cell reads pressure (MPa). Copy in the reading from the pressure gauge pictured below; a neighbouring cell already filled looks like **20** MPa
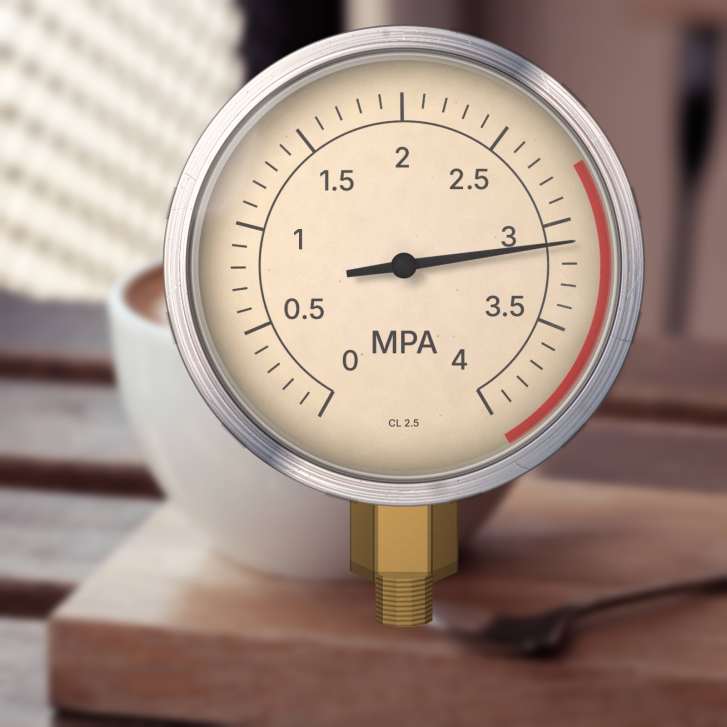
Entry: **3.1** MPa
